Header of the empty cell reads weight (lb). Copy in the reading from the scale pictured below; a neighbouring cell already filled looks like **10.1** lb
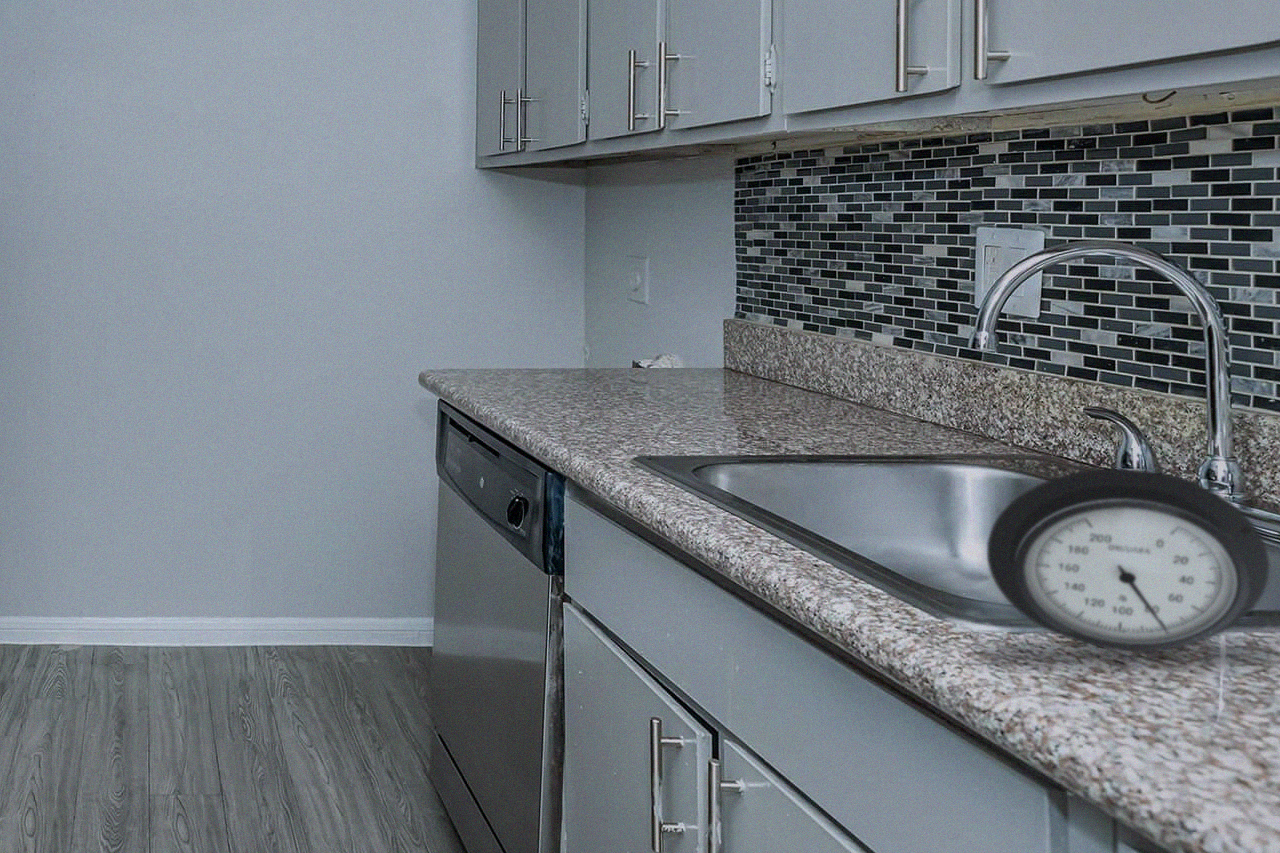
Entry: **80** lb
